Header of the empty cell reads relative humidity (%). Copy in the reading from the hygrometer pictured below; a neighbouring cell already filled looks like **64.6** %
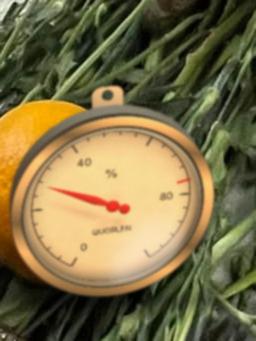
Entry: **28** %
